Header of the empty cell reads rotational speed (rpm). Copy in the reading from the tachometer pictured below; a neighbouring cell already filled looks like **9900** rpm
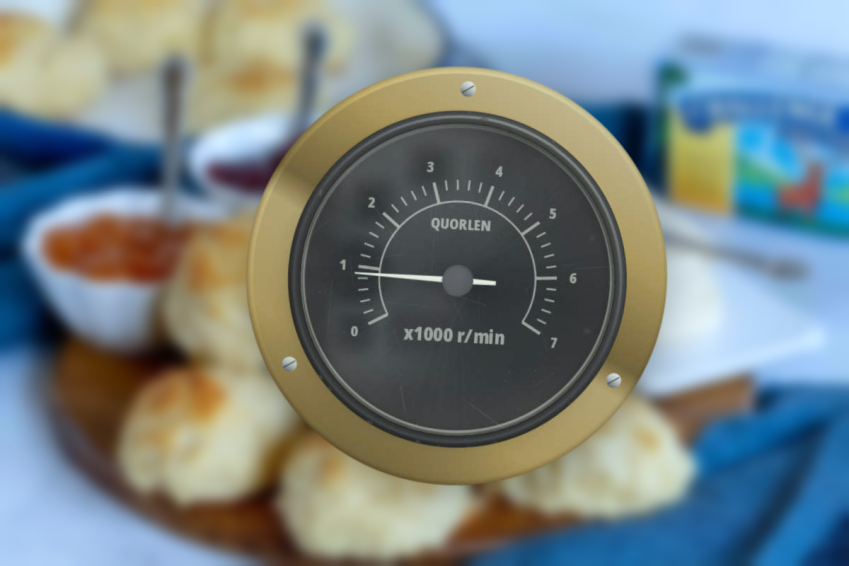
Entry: **900** rpm
